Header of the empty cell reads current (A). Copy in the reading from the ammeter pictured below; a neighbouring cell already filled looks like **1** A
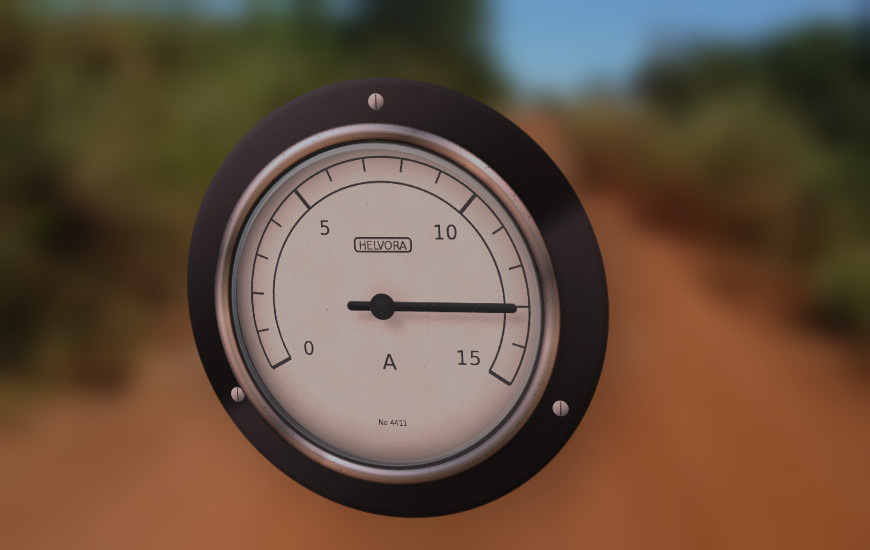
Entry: **13** A
